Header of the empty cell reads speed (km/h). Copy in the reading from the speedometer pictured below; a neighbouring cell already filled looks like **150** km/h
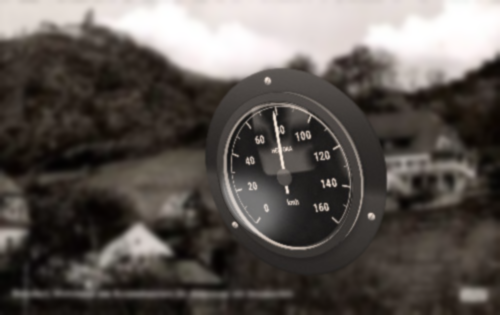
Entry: **80** km/h
